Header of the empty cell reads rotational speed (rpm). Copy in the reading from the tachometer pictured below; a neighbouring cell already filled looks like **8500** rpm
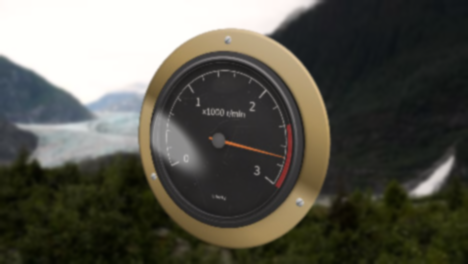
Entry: **2700** rpm
